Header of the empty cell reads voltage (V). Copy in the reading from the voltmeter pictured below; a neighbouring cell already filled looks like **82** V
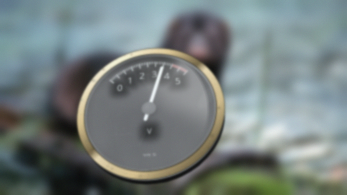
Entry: **3.5** V
